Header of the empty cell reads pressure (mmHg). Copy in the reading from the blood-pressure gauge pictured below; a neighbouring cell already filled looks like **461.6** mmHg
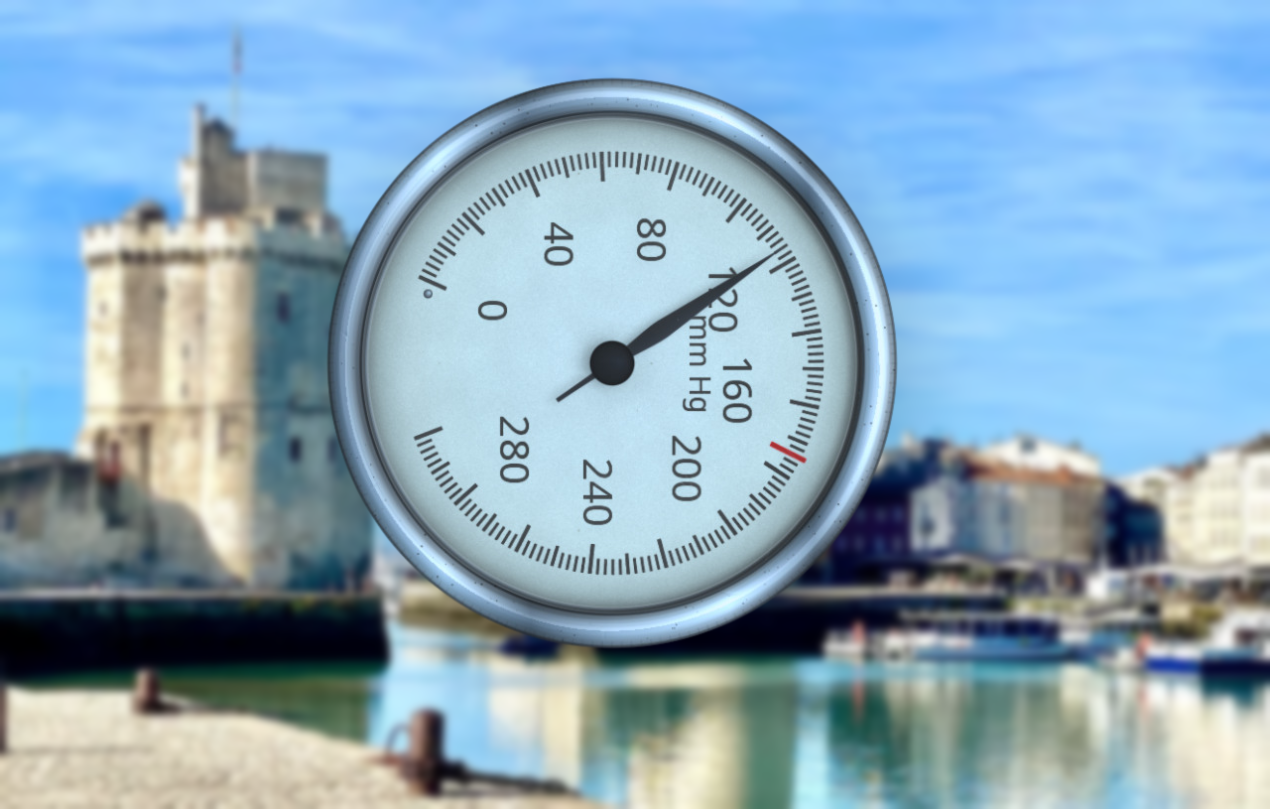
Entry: **116** mmHg
